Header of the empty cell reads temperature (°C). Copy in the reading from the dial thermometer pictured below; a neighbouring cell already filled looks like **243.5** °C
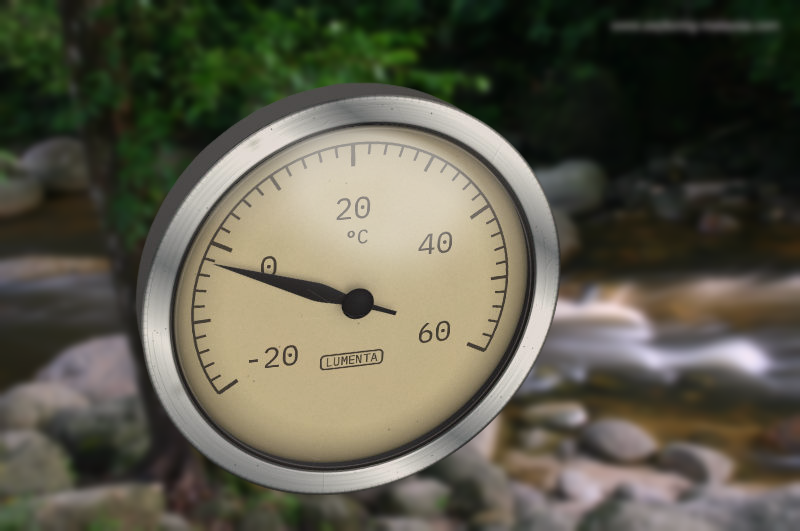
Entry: **-2** °C
